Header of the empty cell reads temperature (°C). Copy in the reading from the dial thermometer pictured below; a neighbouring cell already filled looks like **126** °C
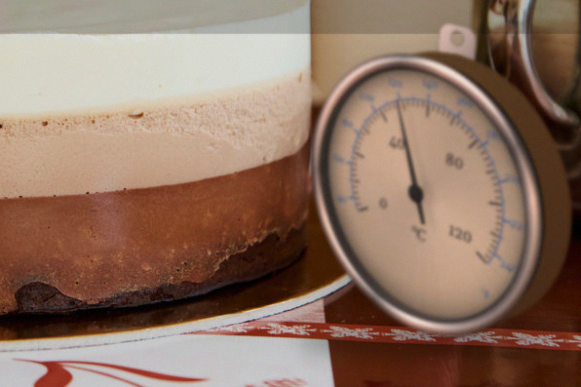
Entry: **50** °C
